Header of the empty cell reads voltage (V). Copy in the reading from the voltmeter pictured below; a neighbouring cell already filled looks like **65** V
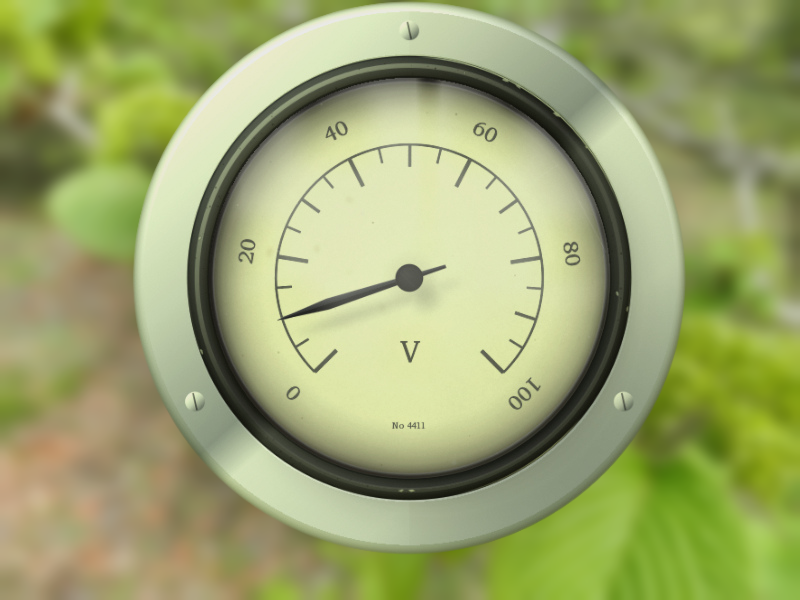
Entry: **10** V
